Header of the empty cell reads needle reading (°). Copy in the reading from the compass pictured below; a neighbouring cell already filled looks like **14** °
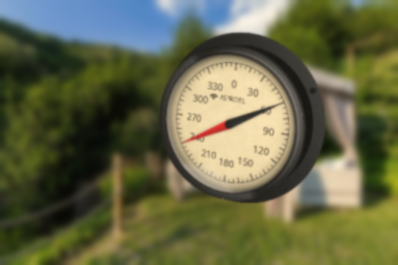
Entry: **240** °
